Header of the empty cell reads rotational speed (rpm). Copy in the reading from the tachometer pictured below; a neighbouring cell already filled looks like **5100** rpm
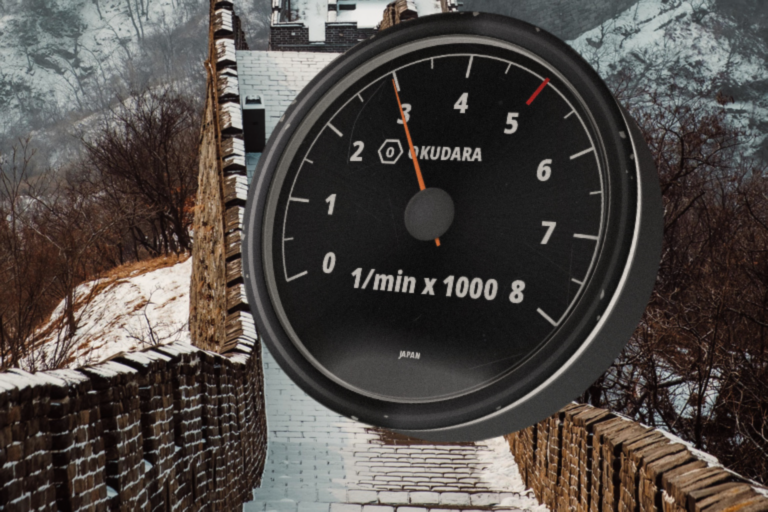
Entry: **3000** rpm
